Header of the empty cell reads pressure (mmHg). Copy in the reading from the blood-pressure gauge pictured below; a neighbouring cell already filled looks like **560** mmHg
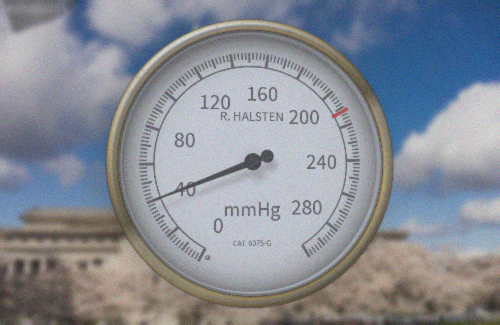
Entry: **40** mmHg
